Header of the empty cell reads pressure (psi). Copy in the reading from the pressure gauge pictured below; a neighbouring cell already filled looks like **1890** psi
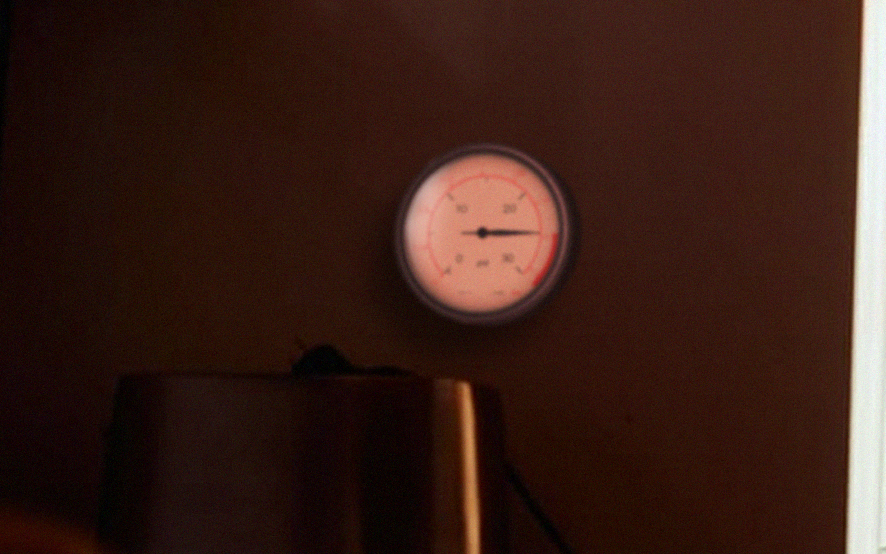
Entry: **25** psi
